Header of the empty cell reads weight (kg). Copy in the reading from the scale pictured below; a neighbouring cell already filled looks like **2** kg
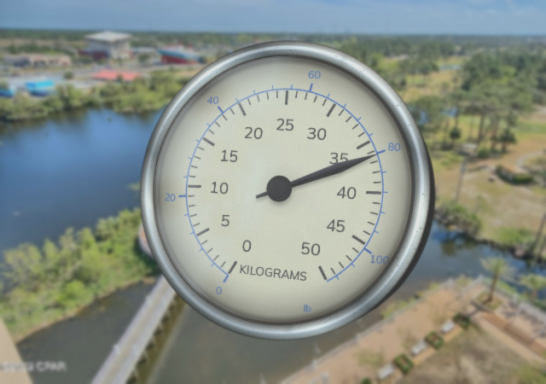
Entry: **36.5** kg
